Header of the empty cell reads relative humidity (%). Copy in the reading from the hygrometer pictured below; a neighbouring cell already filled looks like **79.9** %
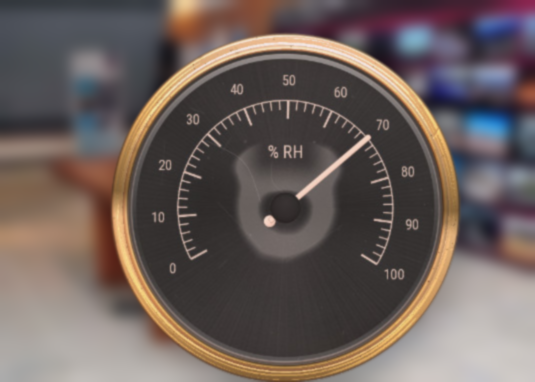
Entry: **70** %
